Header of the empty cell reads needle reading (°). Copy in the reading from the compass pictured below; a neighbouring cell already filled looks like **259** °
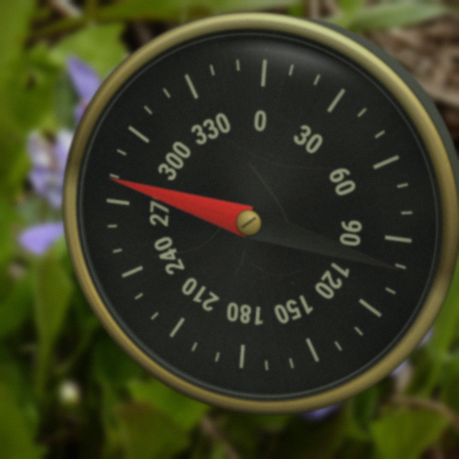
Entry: **280** °
